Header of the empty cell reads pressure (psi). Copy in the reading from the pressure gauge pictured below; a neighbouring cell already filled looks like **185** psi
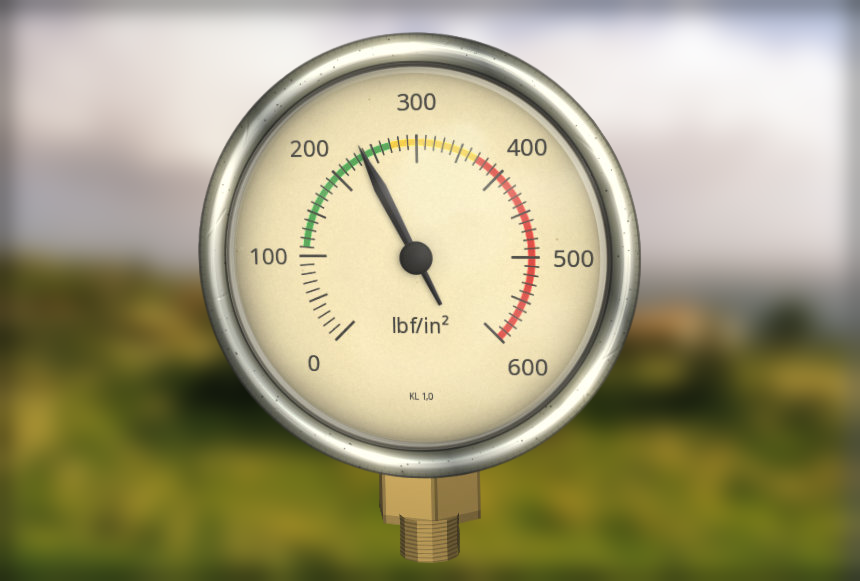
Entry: **240** psi
